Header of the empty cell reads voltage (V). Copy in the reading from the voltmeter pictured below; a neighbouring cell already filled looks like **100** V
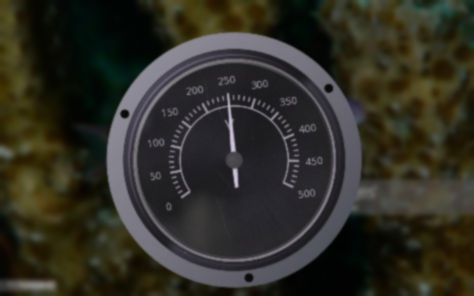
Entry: **250** V
